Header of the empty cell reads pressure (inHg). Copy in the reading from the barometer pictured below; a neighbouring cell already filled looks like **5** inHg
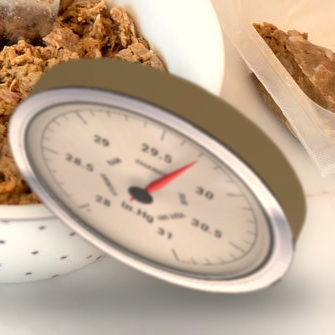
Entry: **29.7** inHg
